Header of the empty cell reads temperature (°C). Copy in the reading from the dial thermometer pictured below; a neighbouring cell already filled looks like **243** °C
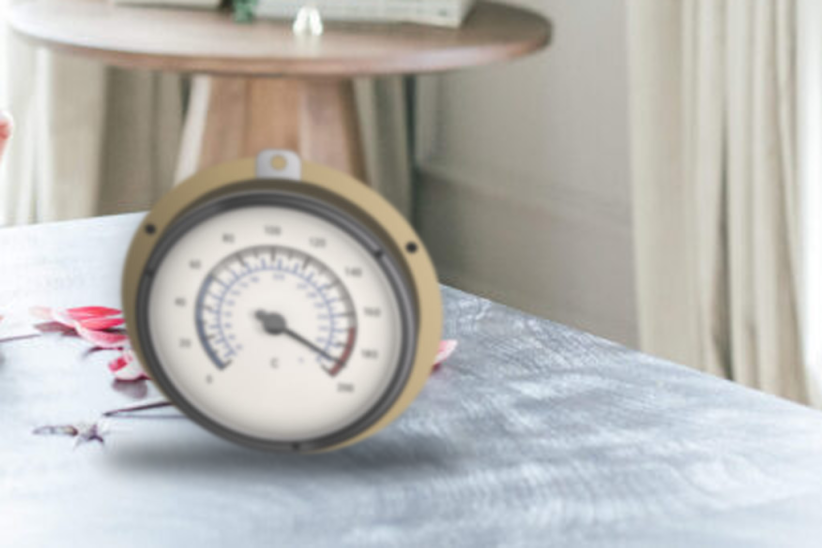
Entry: **190** °C
